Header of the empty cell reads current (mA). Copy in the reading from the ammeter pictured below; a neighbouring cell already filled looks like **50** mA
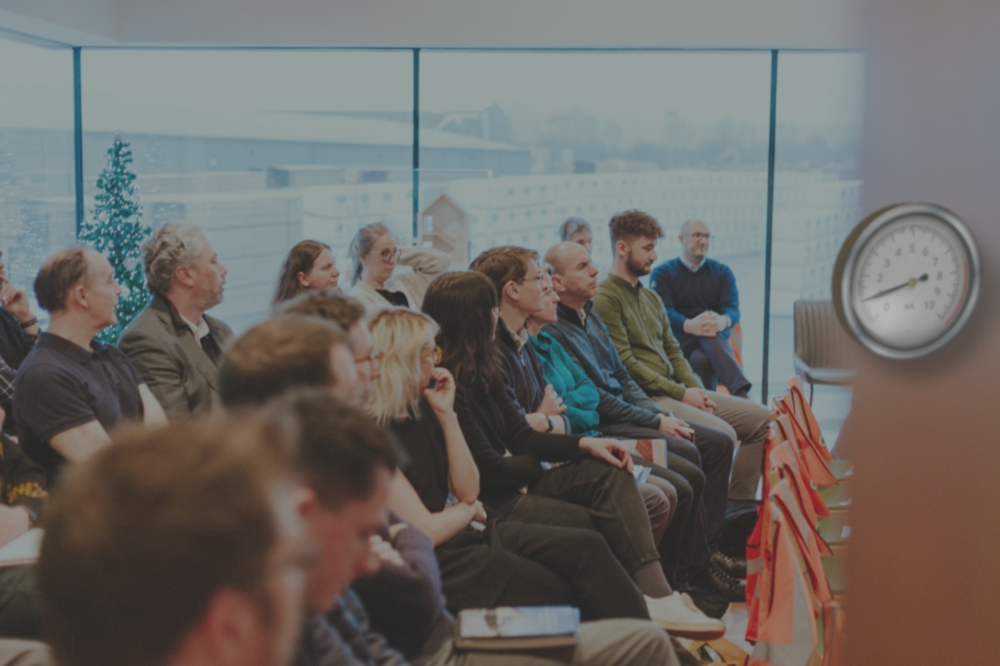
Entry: **1** mA
